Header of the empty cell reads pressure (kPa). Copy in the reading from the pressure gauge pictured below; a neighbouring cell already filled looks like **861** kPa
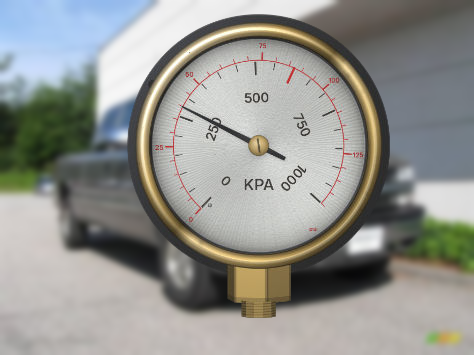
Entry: **275** kPa
